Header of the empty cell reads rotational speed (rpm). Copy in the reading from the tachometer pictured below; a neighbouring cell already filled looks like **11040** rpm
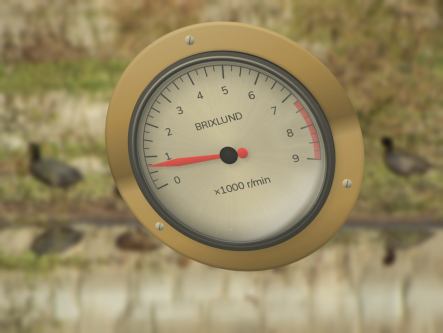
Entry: **750** rpm
